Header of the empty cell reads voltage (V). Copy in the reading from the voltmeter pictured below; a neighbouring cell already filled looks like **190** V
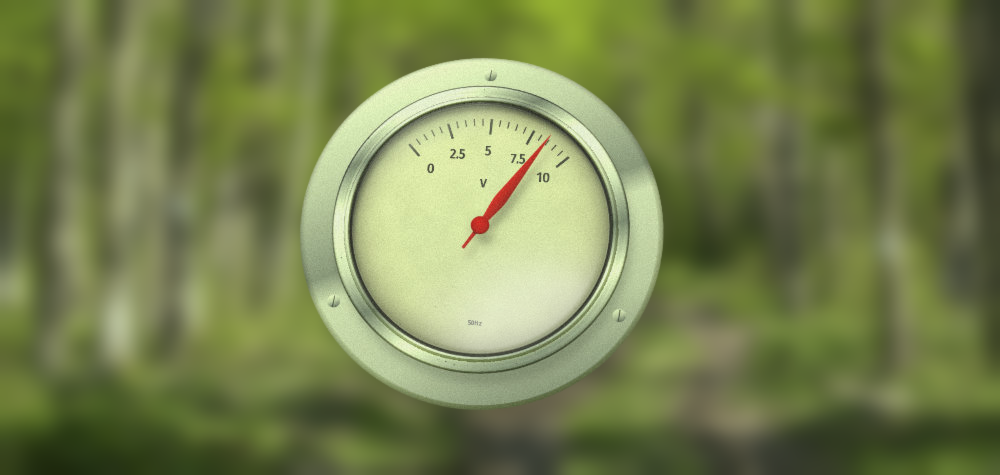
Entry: **8.5** V
